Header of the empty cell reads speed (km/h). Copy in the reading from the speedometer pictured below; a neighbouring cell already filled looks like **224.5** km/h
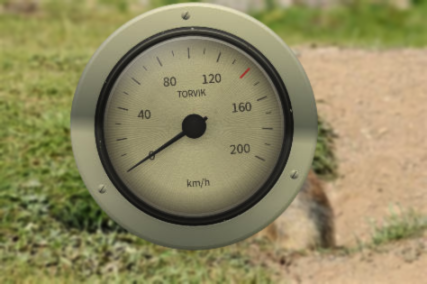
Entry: **0** km/h
